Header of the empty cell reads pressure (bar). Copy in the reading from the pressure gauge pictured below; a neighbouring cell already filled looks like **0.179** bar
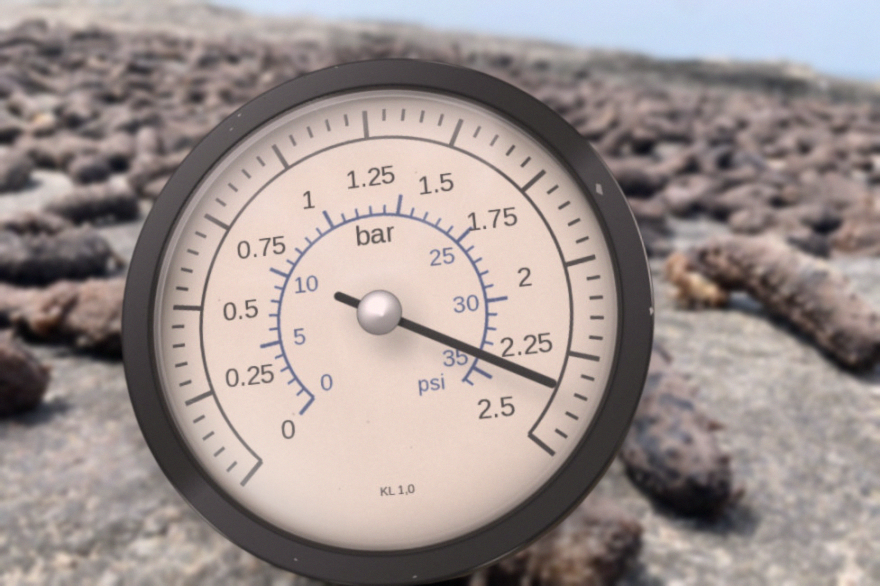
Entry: **2.35** bar
